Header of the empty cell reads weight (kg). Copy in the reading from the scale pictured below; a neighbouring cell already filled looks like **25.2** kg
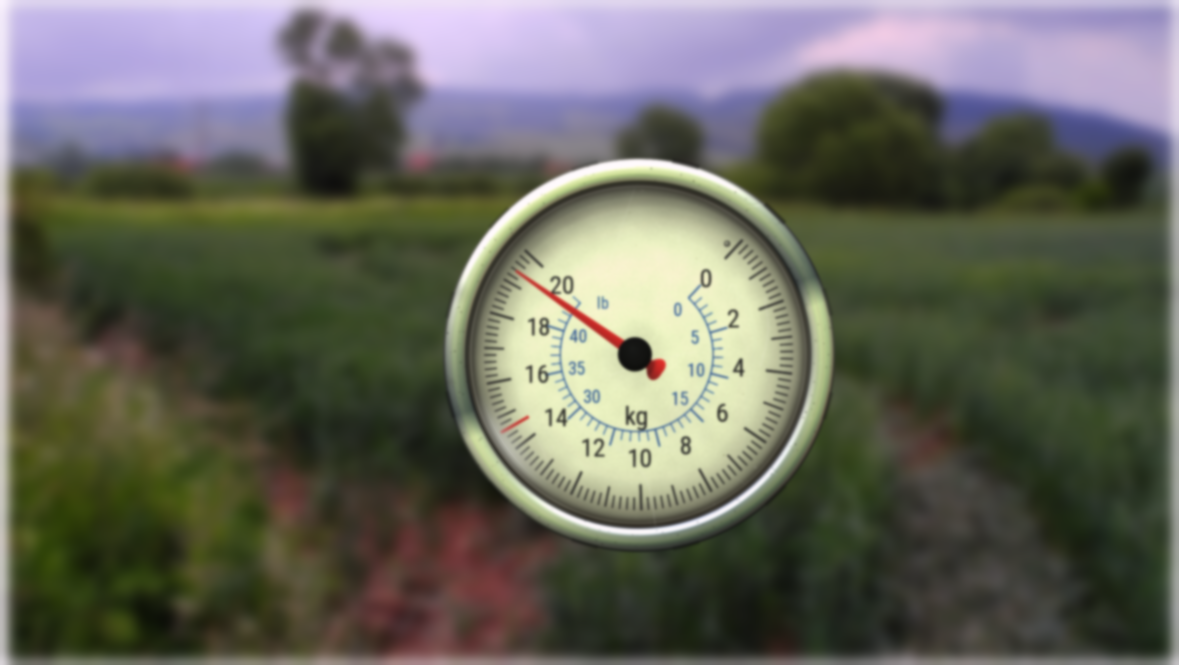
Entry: **19.4** kg
